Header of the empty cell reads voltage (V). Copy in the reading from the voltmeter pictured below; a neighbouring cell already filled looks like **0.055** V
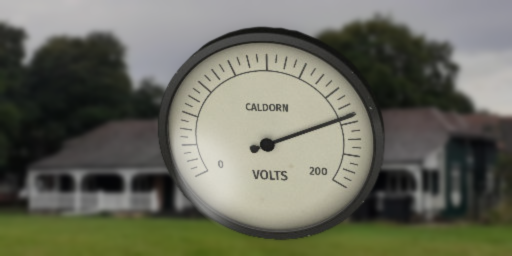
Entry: **155** V
